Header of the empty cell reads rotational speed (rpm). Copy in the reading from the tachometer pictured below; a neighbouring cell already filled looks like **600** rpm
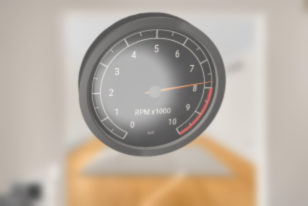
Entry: **7750** rpm
